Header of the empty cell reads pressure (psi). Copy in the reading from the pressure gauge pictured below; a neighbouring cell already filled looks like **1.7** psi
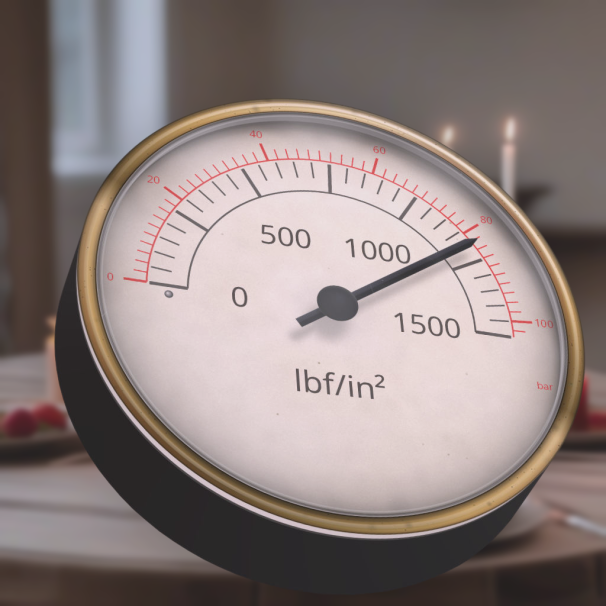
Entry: **1200** psi
